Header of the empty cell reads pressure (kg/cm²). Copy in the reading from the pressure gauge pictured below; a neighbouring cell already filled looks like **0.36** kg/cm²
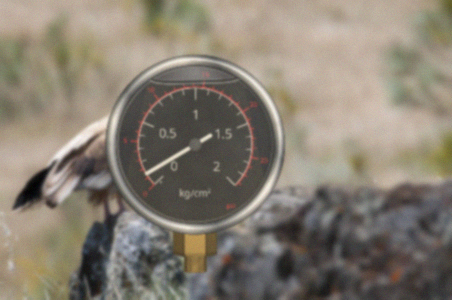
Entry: **0.1** kg/cm²
